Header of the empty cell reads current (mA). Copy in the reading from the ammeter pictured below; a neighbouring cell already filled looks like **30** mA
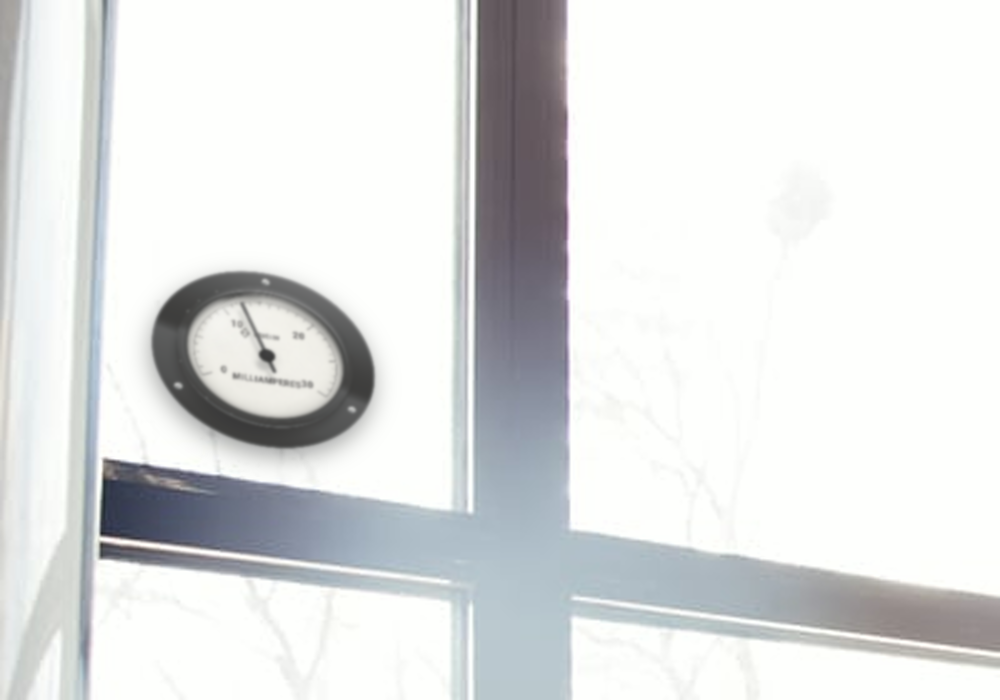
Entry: **12** mA
